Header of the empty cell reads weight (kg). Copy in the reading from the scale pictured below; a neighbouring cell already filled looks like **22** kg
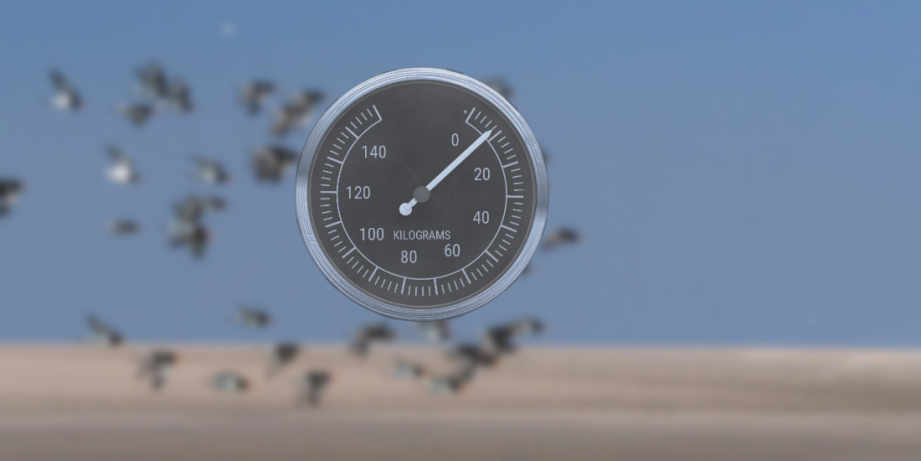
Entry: **8** kg
